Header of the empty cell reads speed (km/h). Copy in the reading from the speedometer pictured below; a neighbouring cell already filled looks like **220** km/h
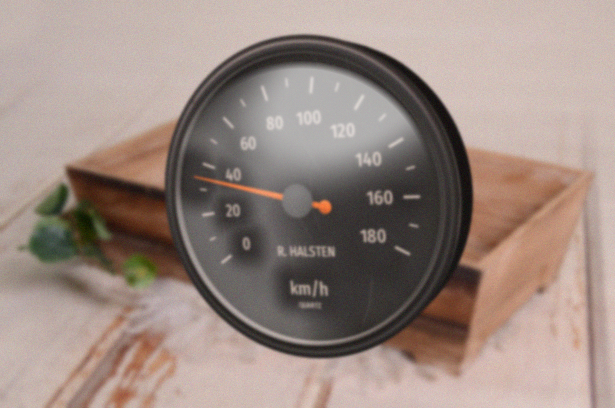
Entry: **35** km/h
